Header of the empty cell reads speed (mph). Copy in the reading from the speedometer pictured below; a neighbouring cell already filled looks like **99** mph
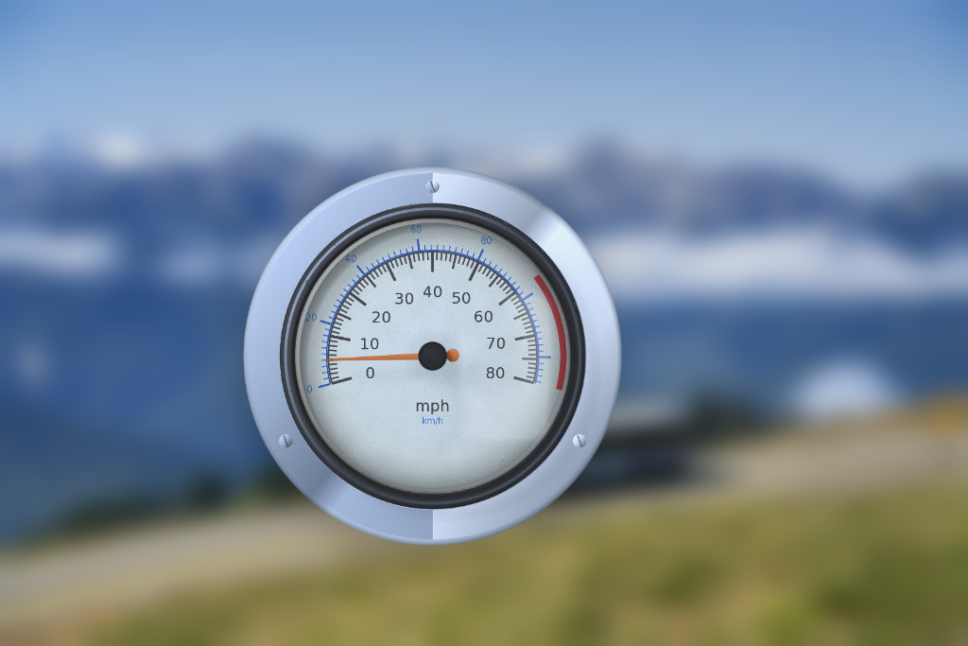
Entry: **5** mph
